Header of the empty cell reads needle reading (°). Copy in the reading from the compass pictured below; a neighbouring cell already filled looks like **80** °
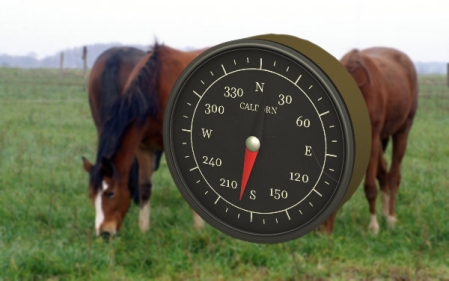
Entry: **190** °
